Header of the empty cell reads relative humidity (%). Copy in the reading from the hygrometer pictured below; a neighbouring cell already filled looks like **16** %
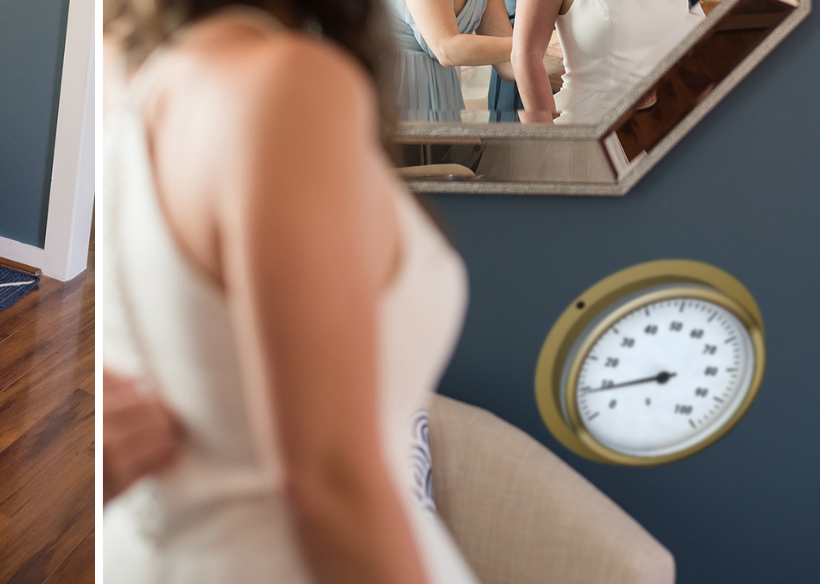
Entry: **10** %
